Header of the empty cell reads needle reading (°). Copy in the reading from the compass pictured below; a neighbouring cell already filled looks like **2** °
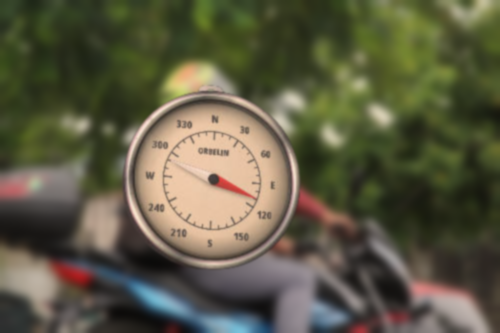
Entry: **110** °
